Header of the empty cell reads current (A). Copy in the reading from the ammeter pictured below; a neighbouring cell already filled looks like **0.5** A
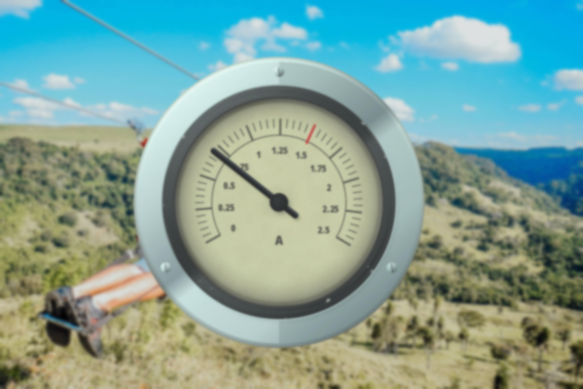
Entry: **0.7** A
